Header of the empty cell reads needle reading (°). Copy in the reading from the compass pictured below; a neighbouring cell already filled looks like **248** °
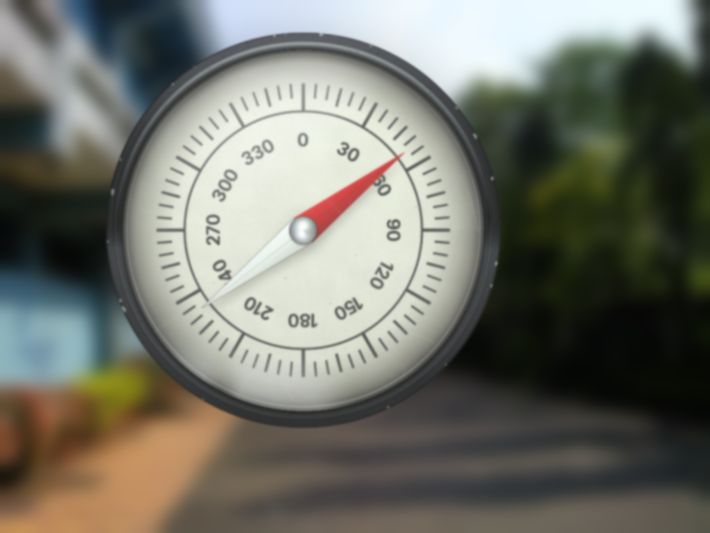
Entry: **52.5** °
